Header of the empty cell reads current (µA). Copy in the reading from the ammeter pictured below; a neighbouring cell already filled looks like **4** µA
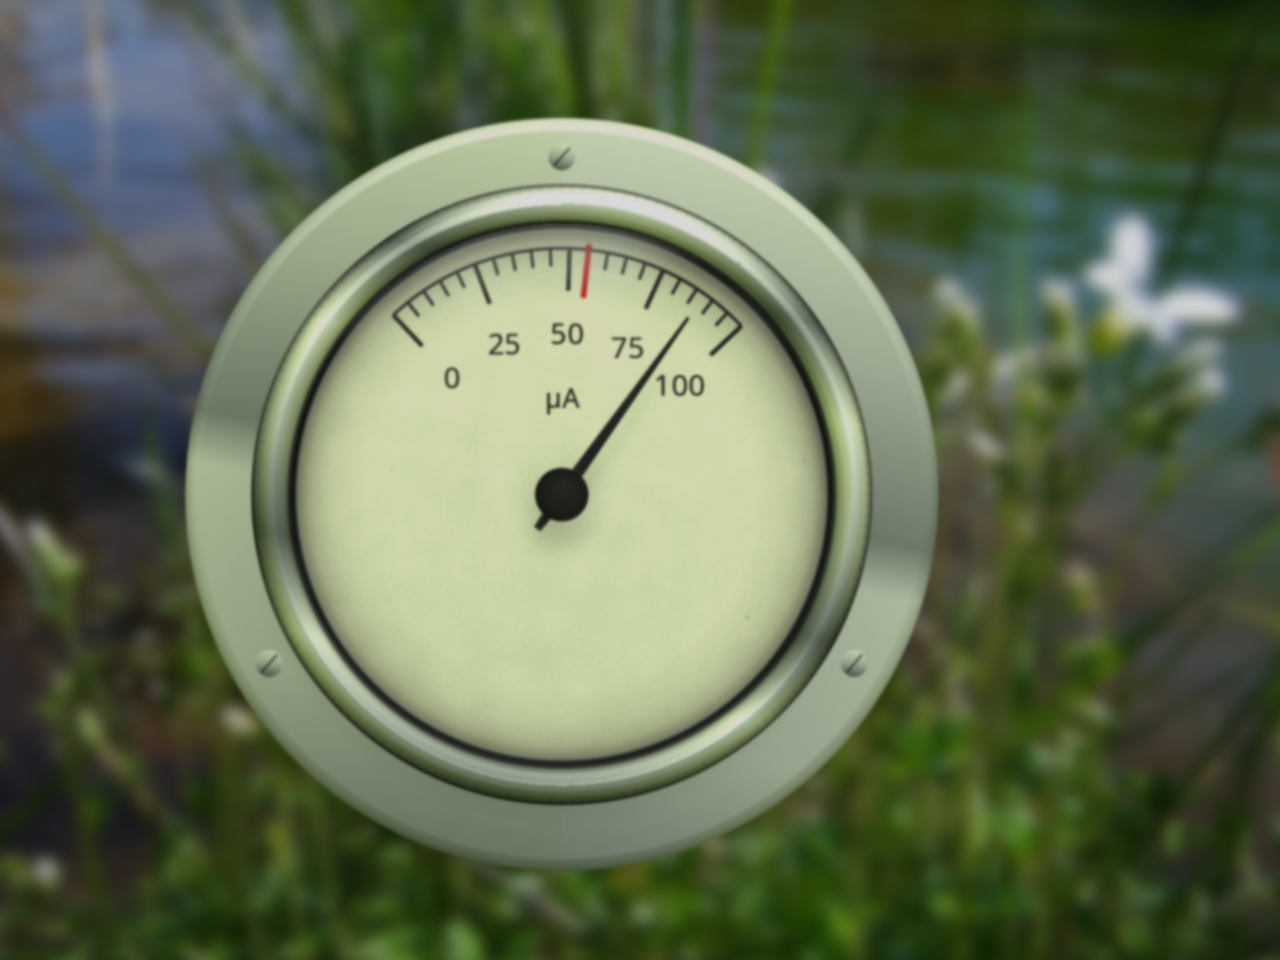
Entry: **87.5** µA
